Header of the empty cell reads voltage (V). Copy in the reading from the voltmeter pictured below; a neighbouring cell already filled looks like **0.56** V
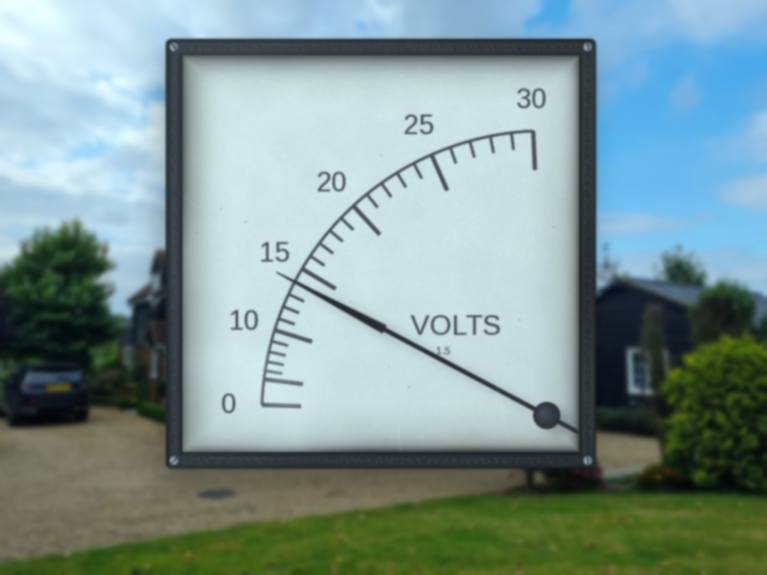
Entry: **14** V
